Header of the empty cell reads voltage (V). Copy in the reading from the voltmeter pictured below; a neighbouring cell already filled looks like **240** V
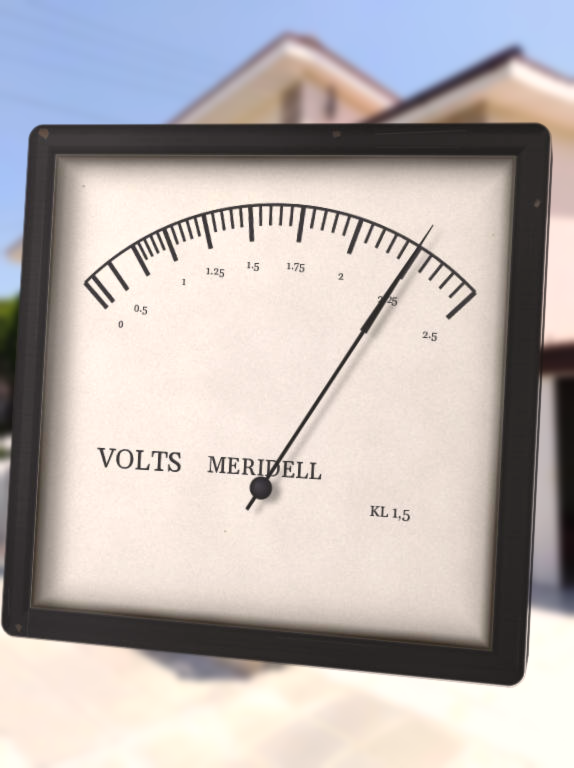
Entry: **2.25** V
